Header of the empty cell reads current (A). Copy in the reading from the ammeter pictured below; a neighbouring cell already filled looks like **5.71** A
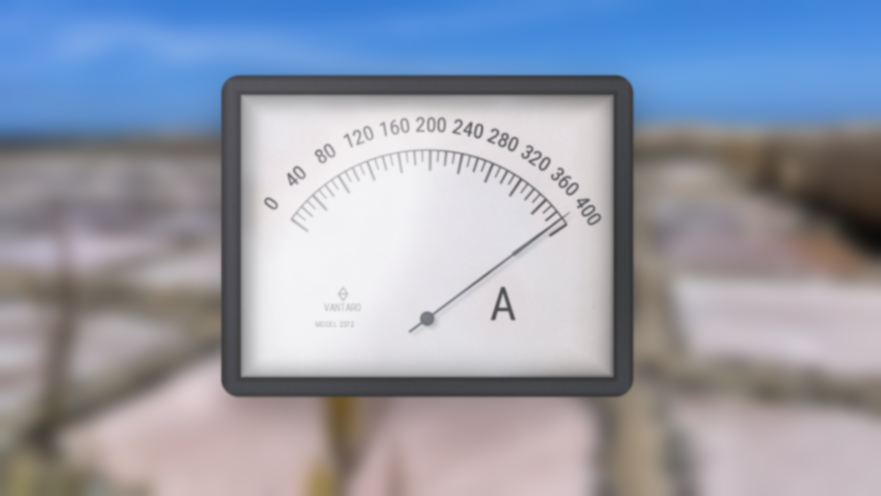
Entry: **390** A
